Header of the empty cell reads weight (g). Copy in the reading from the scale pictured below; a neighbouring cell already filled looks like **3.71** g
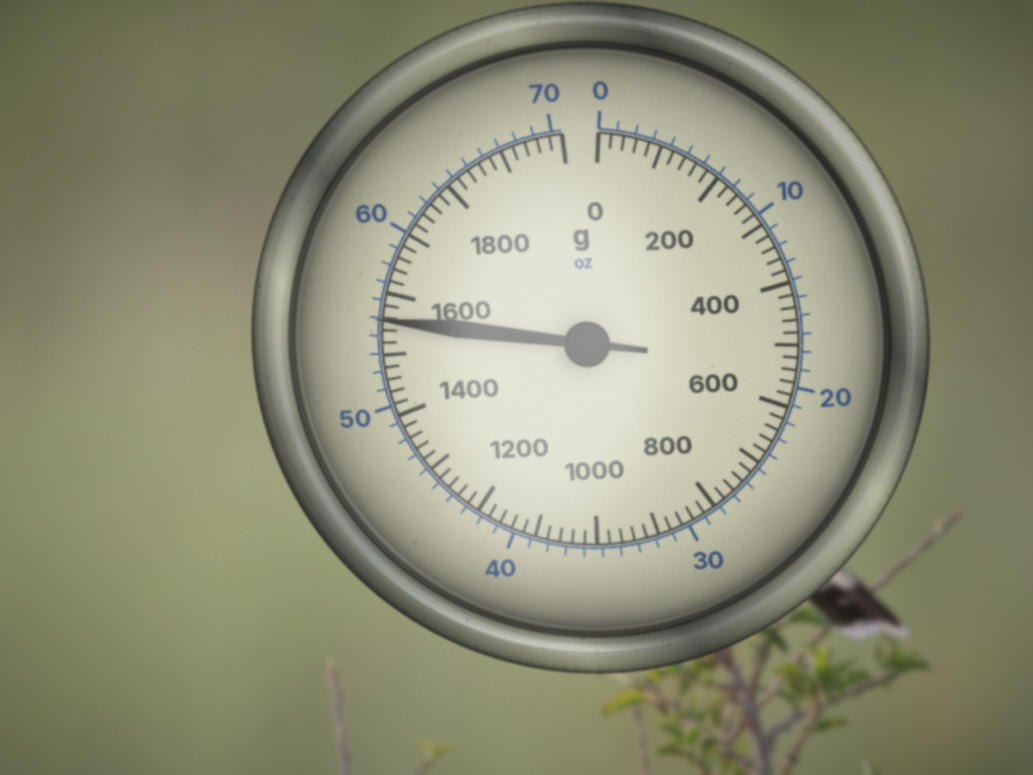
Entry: **1560** g
